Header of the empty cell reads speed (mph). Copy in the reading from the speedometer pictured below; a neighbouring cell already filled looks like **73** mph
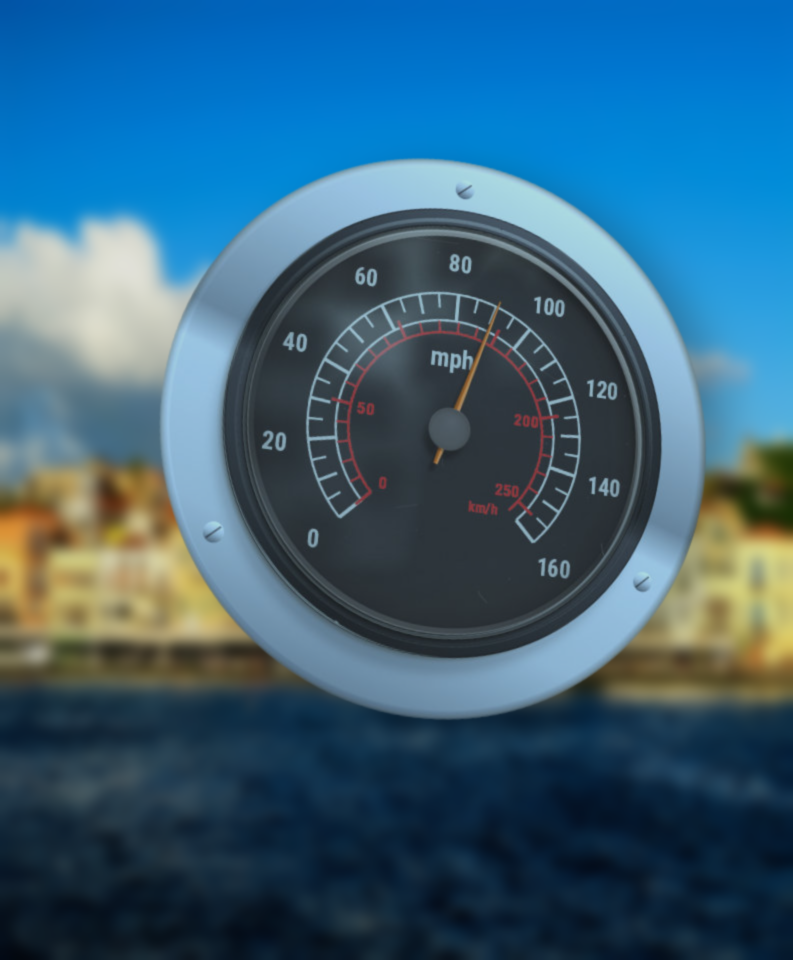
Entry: **90** mph
